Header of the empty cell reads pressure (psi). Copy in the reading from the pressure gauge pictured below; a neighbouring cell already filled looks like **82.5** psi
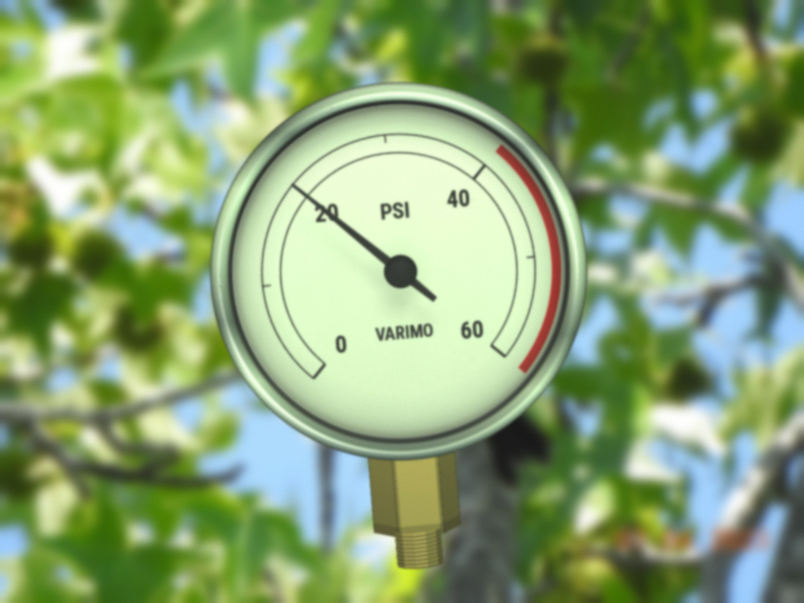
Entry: **20** psi
